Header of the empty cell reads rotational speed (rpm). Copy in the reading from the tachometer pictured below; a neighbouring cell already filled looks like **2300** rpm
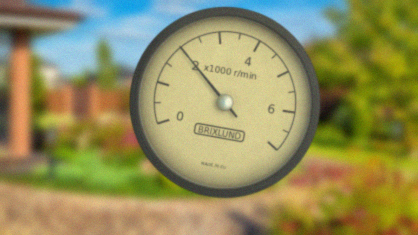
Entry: **2000** rpm
